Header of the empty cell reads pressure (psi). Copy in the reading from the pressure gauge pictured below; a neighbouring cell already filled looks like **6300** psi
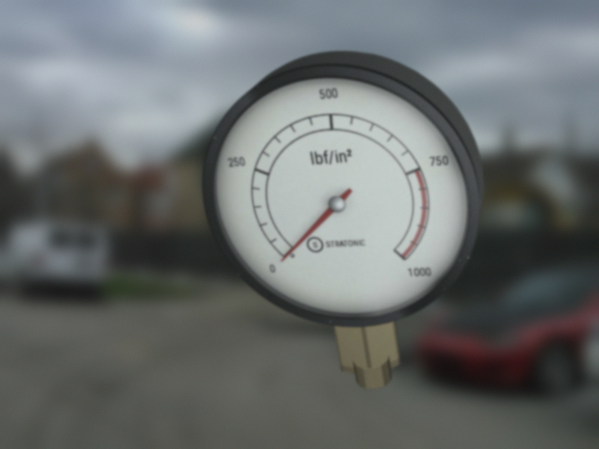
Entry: **0** psi
